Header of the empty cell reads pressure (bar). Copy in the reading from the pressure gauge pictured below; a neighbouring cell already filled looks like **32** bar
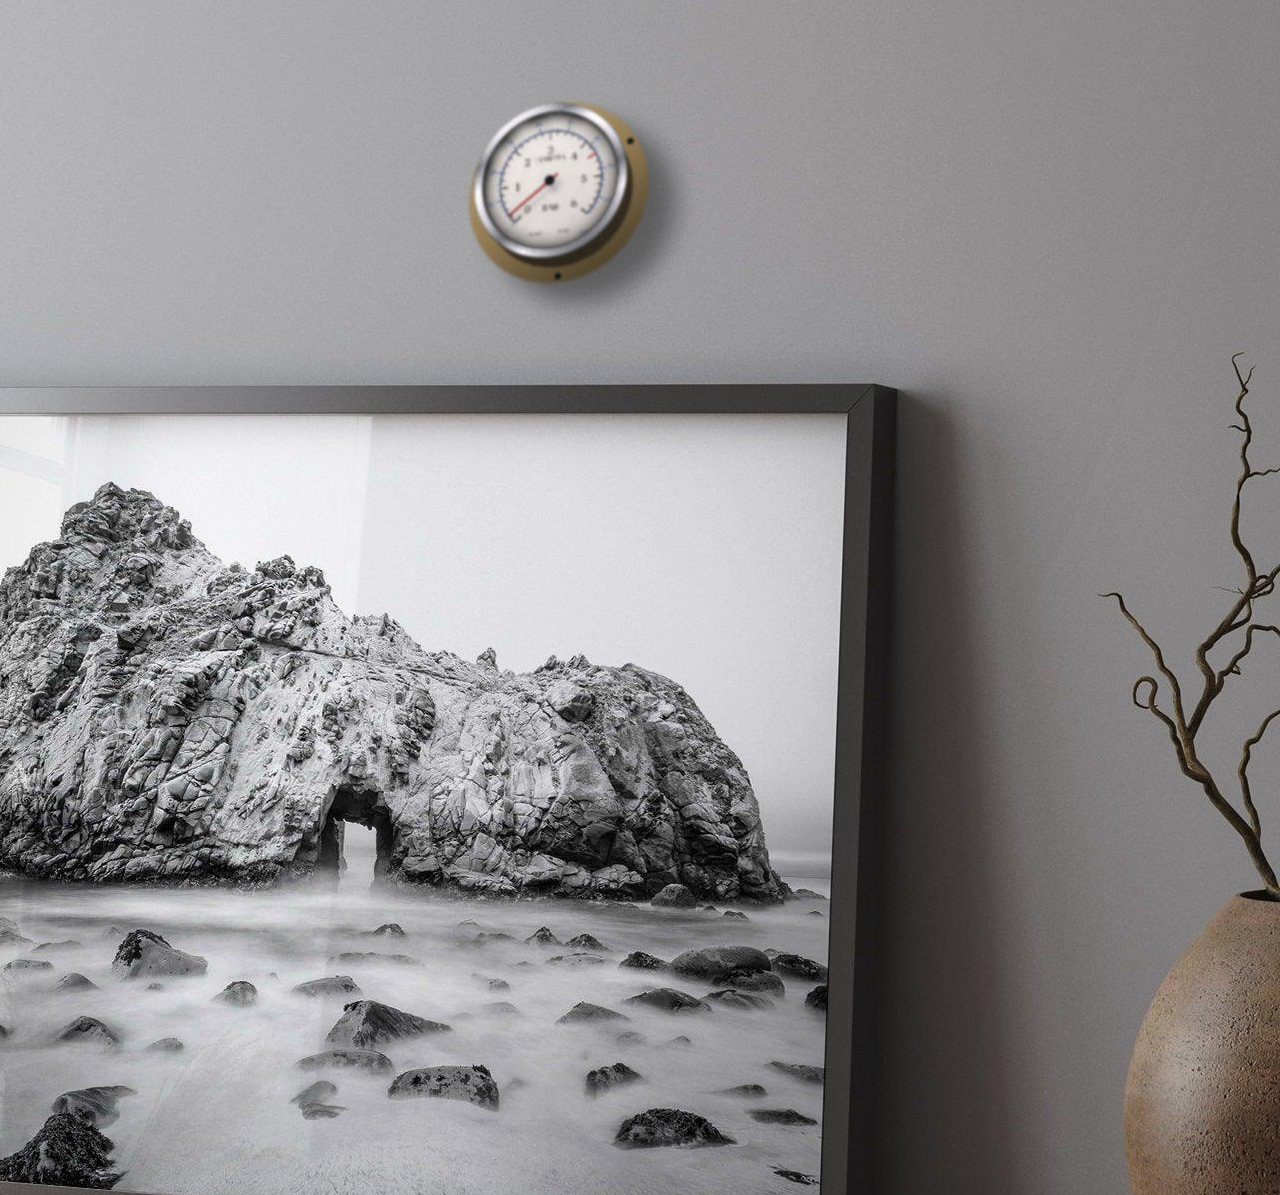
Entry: **0.2** bar
